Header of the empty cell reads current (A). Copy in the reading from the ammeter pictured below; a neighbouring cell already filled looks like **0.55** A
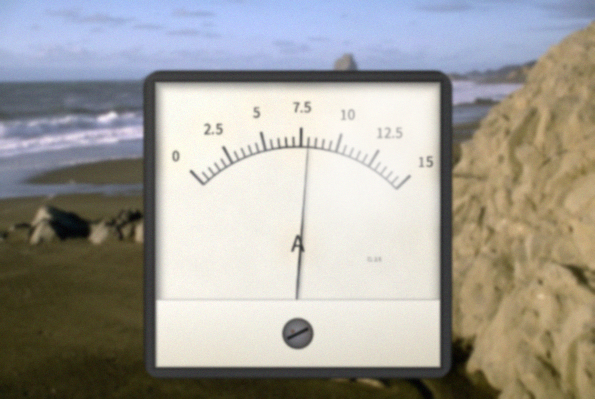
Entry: **8** A
